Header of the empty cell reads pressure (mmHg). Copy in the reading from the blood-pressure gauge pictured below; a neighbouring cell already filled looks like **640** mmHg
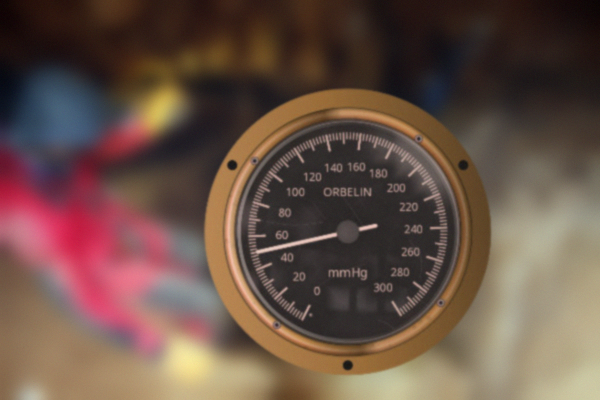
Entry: **50** mmHg
